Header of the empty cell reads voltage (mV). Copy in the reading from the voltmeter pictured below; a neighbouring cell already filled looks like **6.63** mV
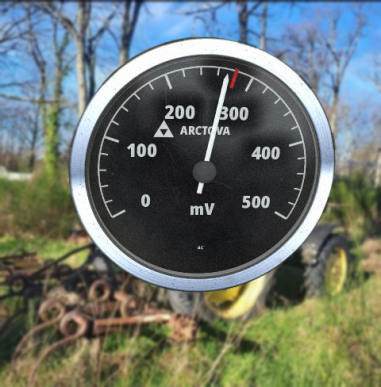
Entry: **270** mV
